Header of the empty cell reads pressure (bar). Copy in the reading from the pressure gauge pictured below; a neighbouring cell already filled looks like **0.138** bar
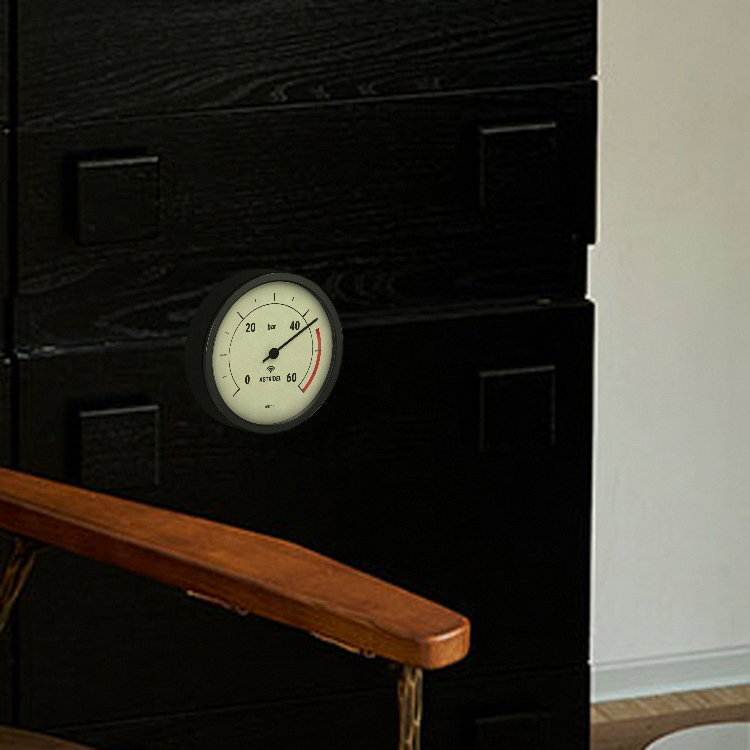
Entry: **42.5** bar
